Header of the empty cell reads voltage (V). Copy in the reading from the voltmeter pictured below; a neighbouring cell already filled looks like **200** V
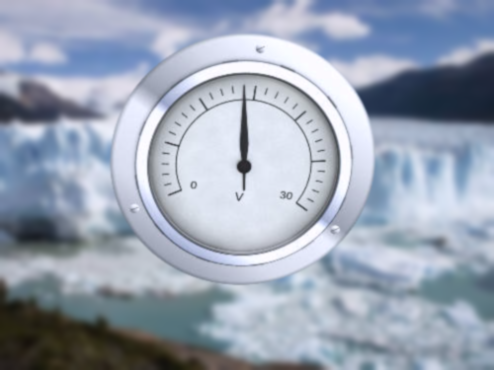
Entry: **14** V
